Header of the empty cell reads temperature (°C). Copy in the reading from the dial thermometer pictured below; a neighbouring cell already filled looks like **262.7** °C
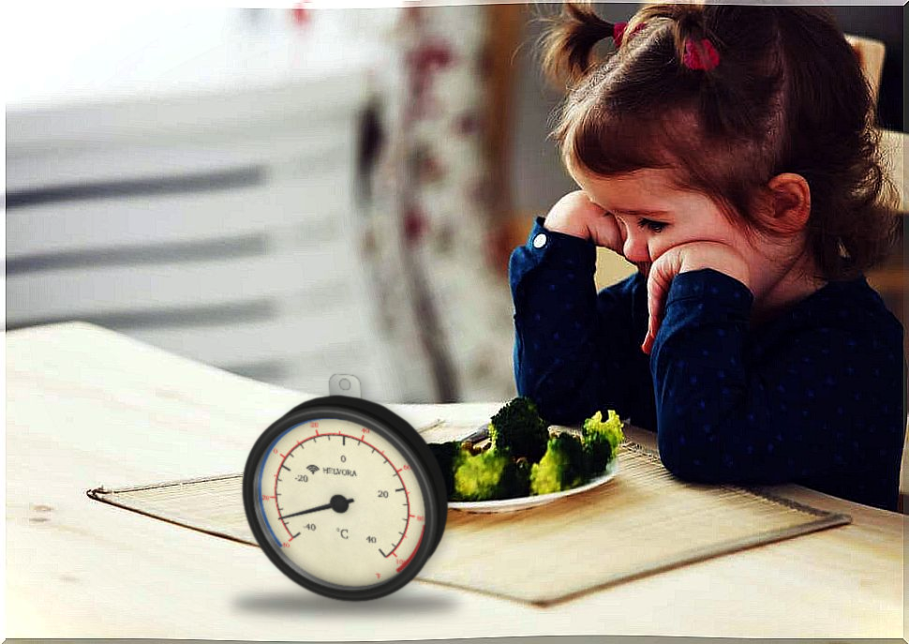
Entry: **-34** °C
